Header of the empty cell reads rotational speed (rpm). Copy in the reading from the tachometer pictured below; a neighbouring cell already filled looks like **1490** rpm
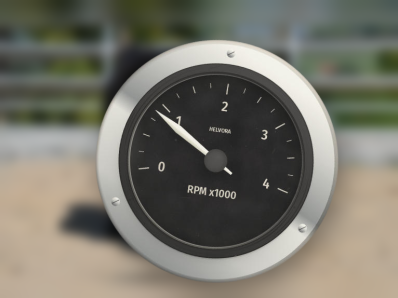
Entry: **875** rpm
